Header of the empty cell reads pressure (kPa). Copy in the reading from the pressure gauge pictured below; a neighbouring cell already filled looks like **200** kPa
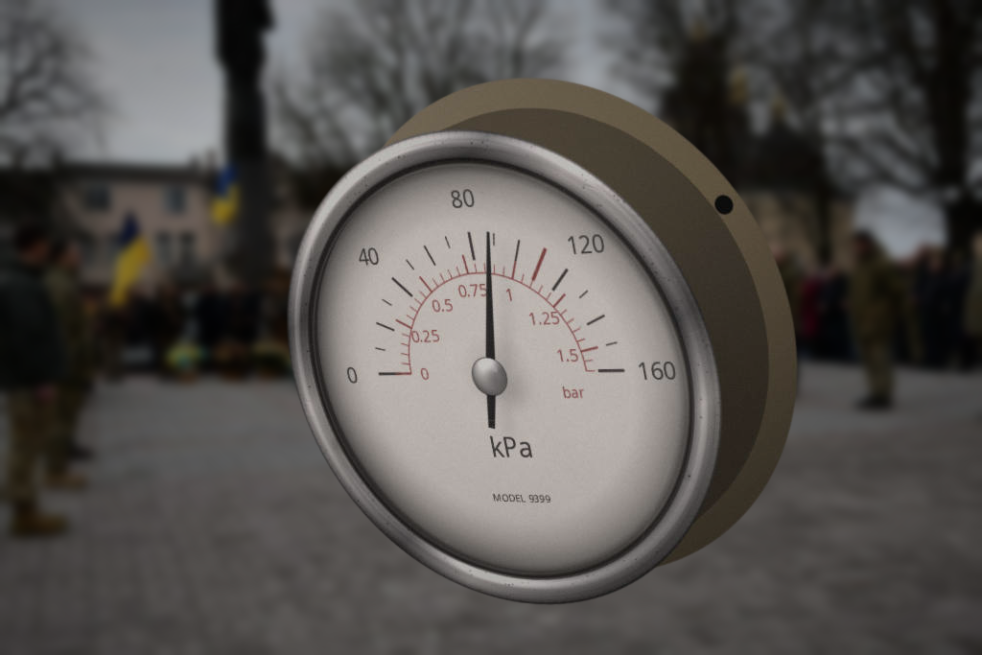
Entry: **90** kPa
